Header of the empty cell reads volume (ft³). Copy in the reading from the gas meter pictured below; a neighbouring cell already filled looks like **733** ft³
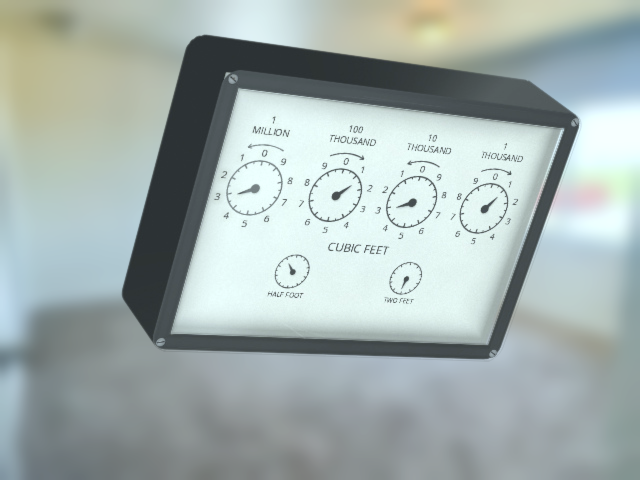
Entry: **313100** ft³
